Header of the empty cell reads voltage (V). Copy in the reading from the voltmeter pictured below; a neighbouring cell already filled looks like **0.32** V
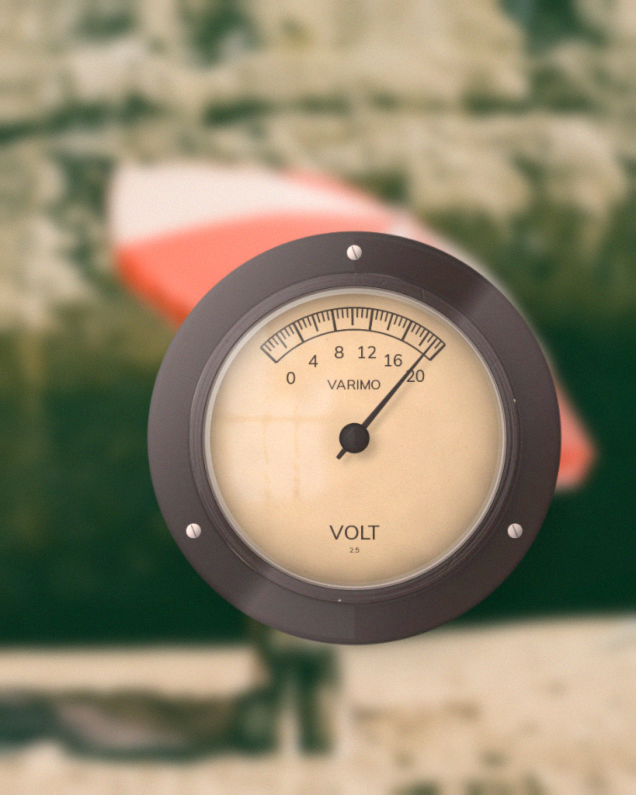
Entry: **19** V
